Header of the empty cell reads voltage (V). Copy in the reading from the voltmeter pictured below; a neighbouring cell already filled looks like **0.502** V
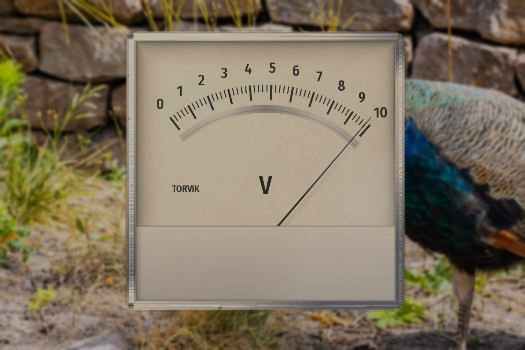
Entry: **9.8** V
